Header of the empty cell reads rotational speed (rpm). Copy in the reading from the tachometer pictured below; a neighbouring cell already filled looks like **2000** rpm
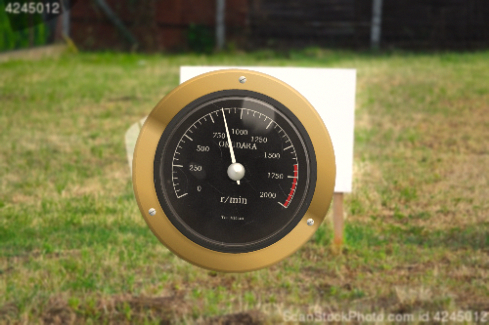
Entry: **850** rpm
